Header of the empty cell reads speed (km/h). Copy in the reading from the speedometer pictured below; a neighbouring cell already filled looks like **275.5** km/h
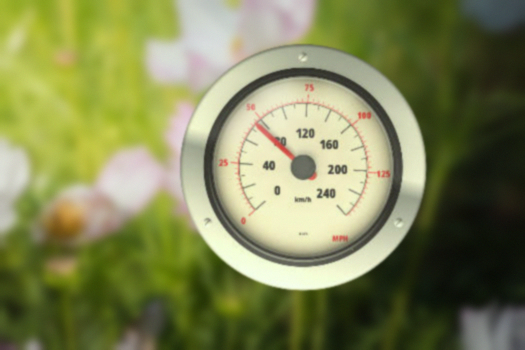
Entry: **75** km/h
